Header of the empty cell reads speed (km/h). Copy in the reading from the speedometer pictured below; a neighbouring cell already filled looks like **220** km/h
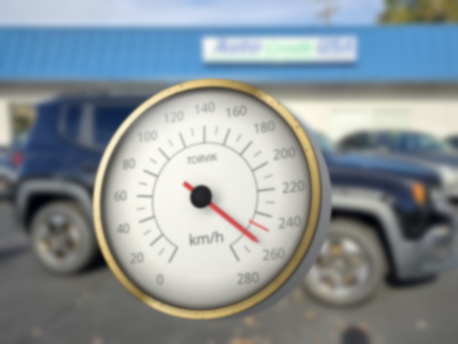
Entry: **260** km/h
